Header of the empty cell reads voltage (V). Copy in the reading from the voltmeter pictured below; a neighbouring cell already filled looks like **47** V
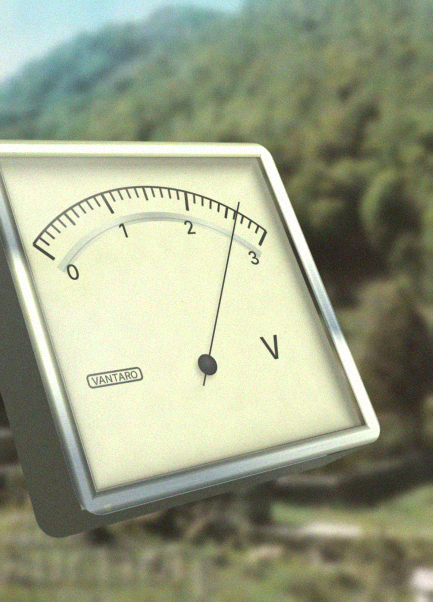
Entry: **2.6** V
